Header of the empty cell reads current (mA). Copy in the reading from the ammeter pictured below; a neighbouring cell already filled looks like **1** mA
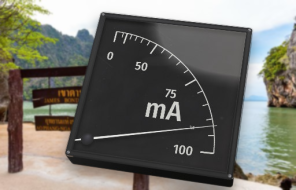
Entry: **92.5** mA
